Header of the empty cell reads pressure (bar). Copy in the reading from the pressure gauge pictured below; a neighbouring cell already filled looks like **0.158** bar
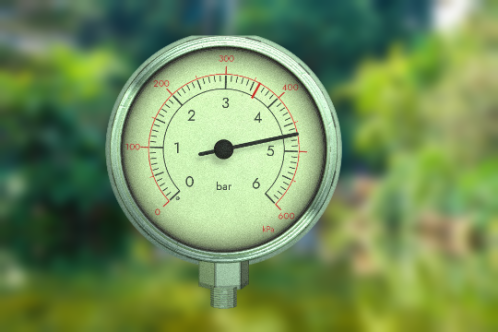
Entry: **4.7** bar
